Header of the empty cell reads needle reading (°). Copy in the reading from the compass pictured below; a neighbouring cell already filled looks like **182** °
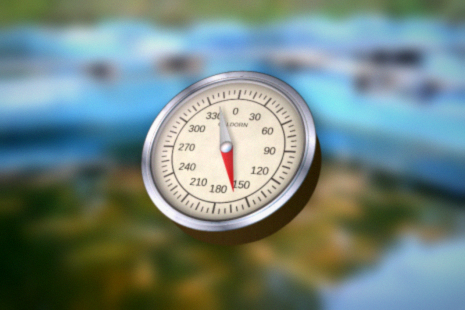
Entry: **160** °
